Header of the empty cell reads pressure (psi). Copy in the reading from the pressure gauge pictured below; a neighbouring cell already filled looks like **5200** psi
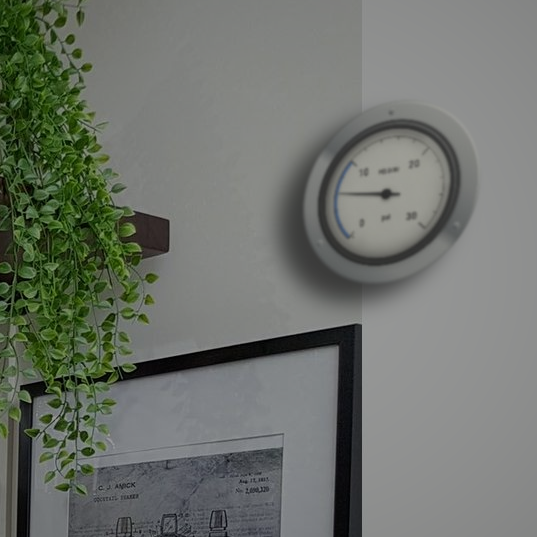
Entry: **6** psi
